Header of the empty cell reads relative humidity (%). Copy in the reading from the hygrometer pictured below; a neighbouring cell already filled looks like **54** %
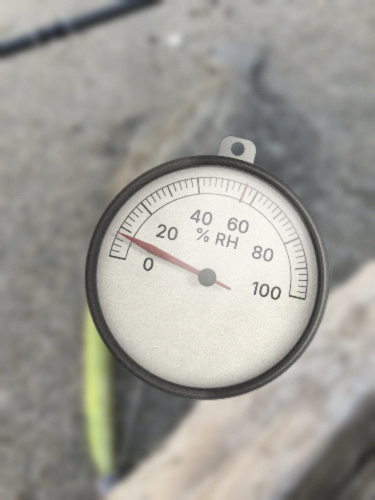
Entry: **8** %
